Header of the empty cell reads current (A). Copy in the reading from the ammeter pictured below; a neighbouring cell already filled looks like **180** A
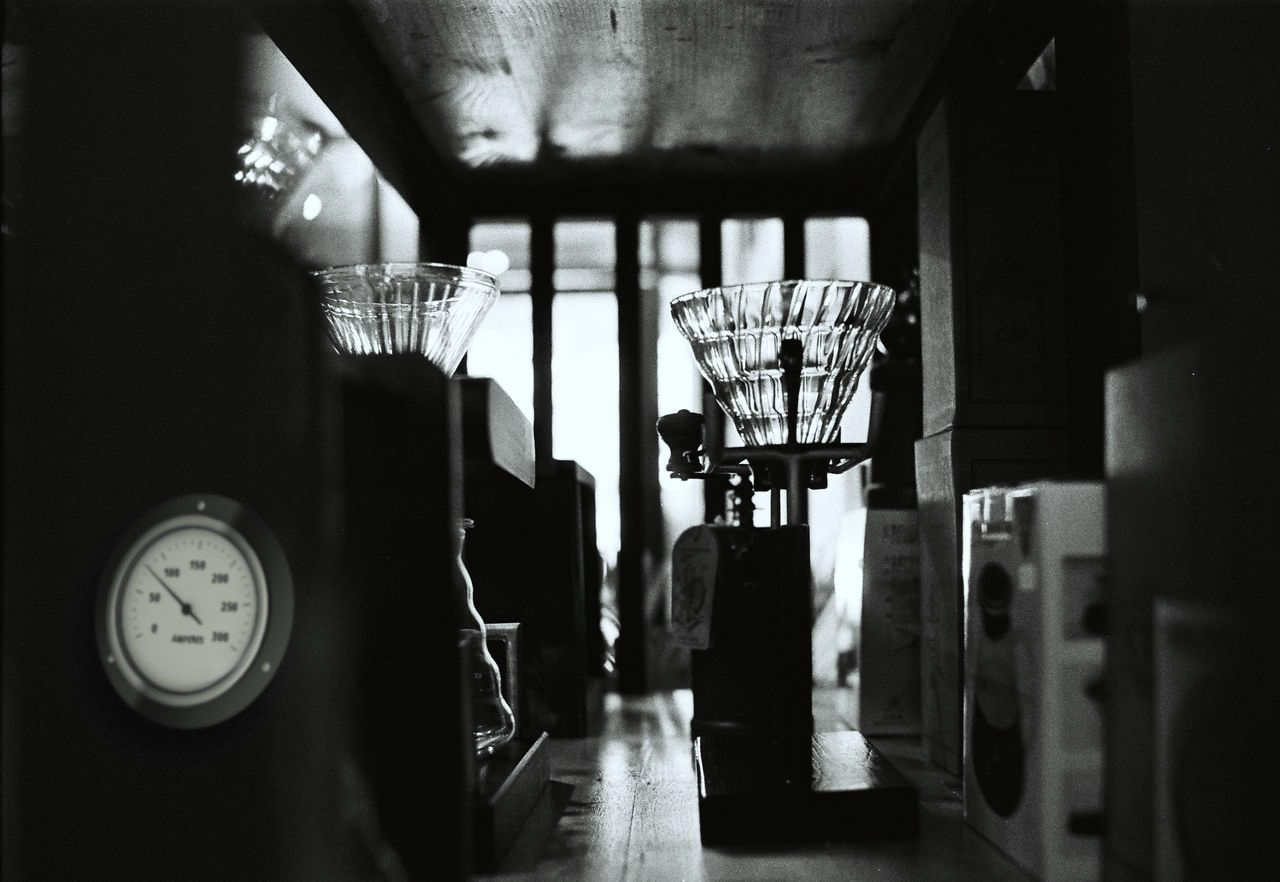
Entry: **80** A
